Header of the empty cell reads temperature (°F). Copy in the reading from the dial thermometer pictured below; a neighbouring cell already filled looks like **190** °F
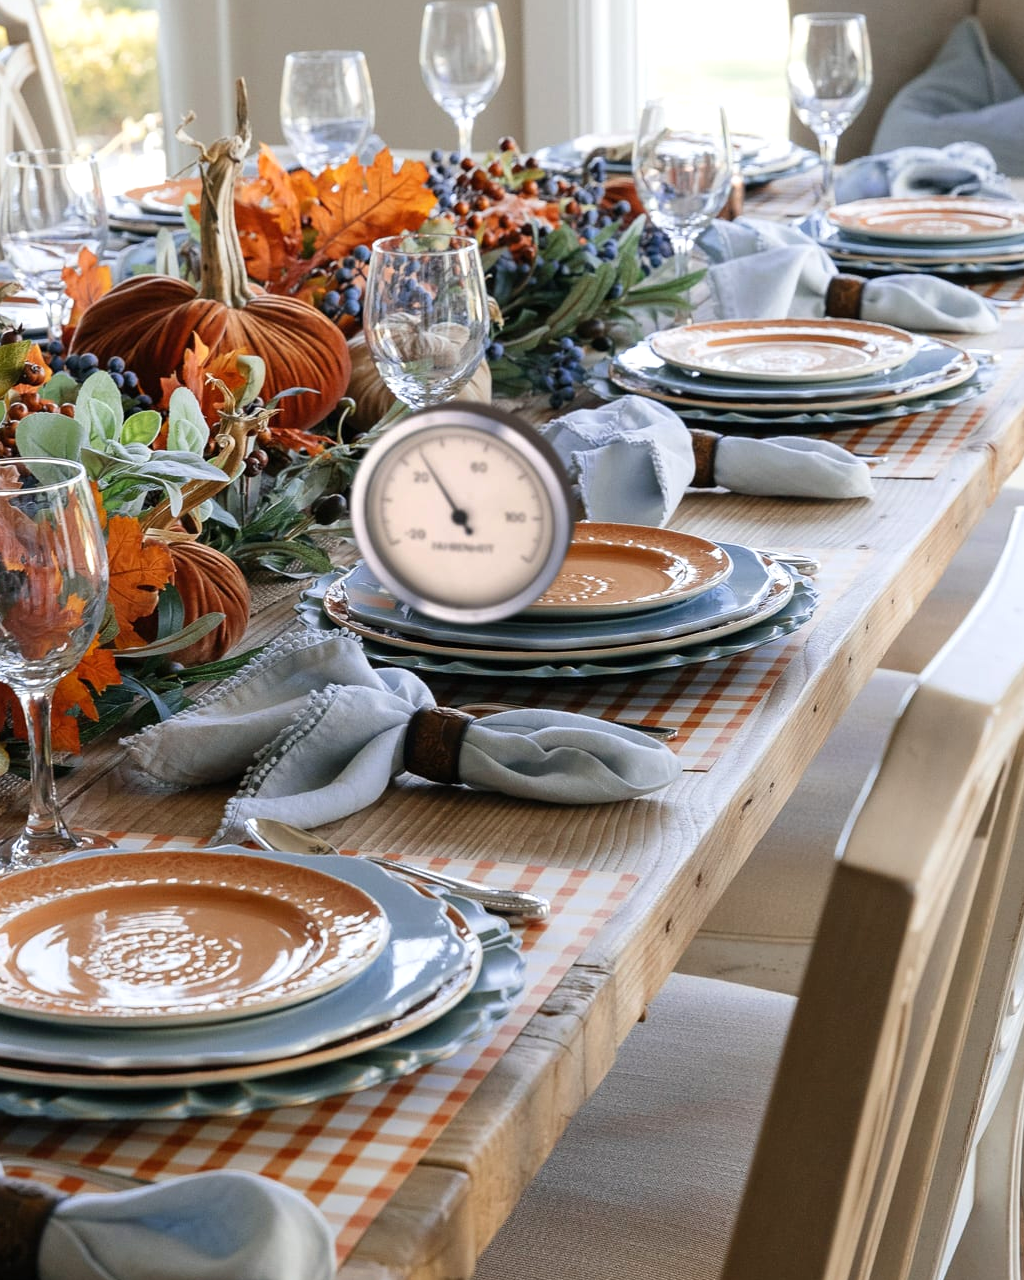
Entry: **30** °F
